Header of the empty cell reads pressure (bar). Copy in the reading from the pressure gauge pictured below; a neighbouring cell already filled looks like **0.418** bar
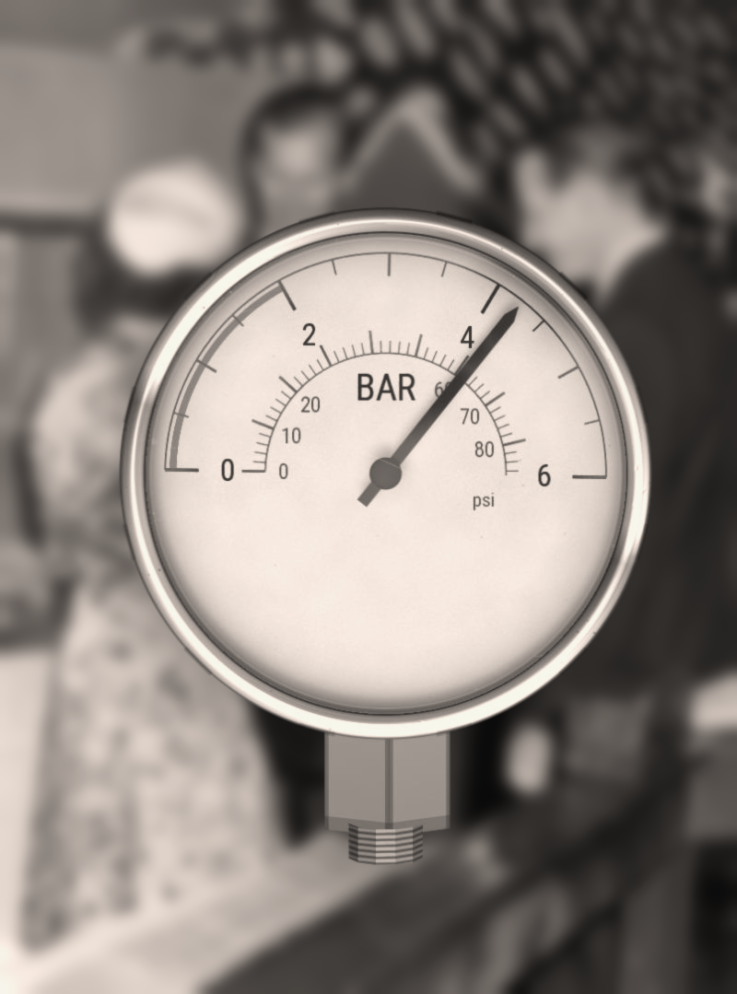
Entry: **4.25** bar
